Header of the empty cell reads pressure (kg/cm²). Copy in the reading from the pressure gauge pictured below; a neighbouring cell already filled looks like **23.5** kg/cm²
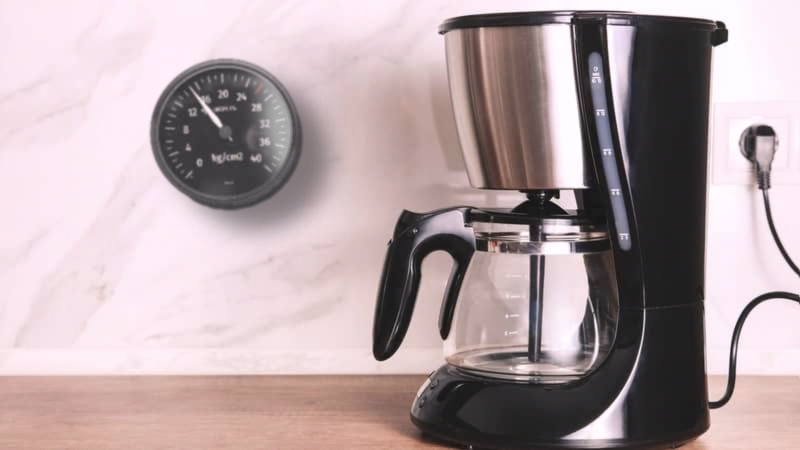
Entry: **15** kg/cm²
